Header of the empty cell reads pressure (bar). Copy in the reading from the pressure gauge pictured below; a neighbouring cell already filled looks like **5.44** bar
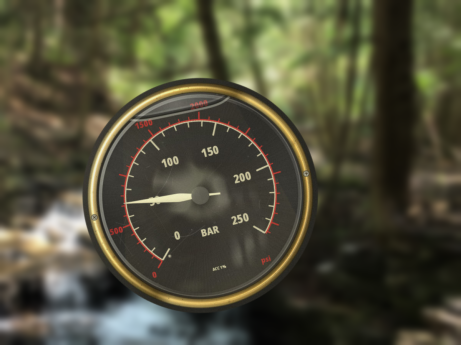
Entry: **50** bar
